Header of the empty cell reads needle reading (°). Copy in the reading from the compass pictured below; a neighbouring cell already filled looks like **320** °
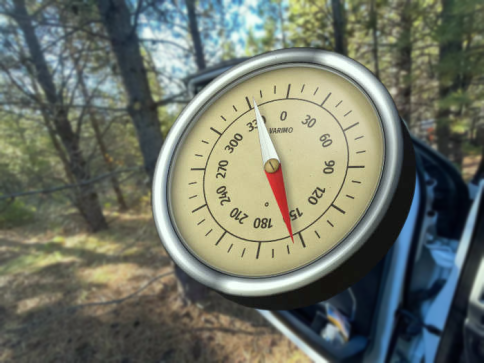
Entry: **155** °
